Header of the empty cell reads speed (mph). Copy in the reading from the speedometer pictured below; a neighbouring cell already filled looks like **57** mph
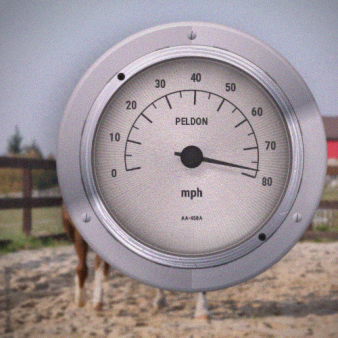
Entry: **77.5** mph
